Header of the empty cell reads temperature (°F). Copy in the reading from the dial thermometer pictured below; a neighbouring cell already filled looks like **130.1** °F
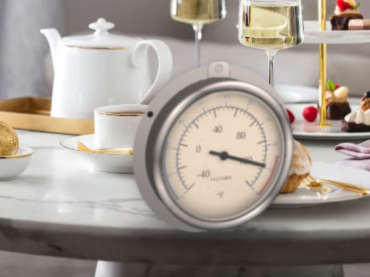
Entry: **120** °F
